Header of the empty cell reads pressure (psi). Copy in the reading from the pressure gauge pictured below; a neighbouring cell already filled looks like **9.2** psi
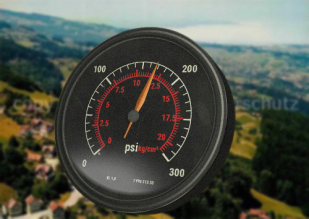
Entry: **170** psi
